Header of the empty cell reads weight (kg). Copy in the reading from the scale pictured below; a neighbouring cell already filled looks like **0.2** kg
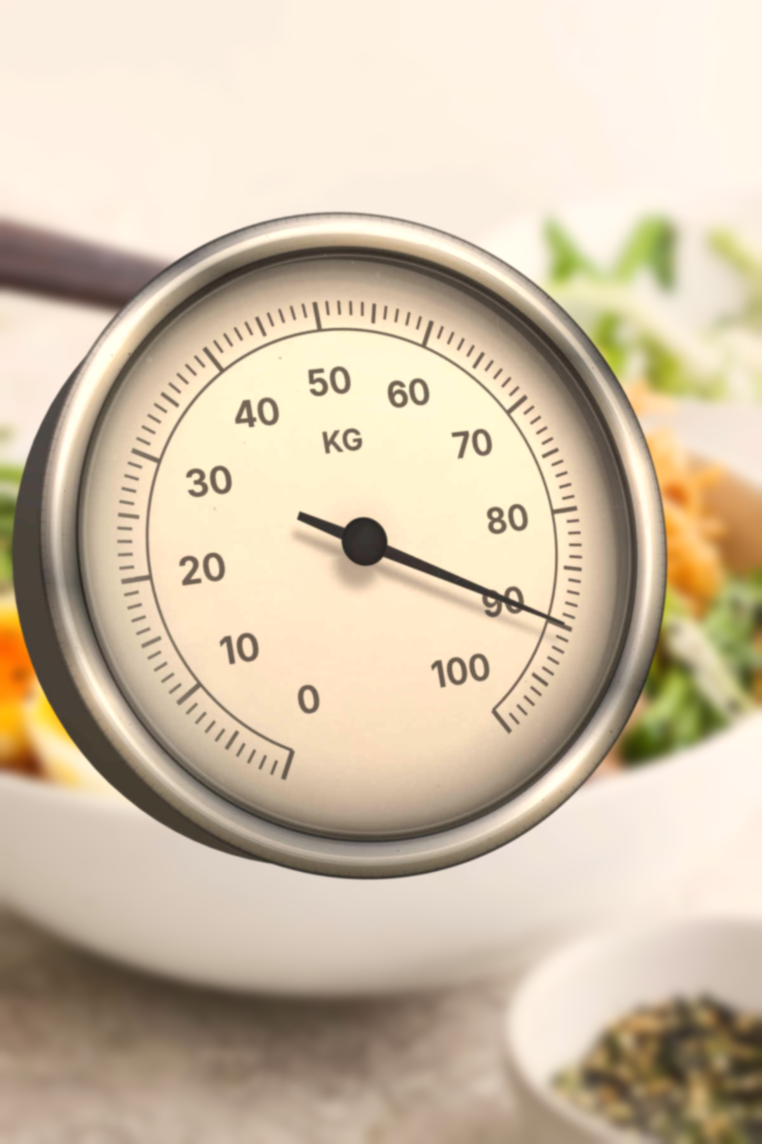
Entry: **90** kg
